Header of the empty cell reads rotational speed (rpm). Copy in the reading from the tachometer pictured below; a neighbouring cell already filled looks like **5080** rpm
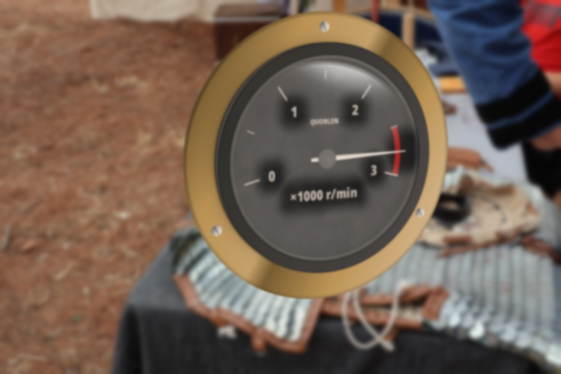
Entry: **2750** rpm
